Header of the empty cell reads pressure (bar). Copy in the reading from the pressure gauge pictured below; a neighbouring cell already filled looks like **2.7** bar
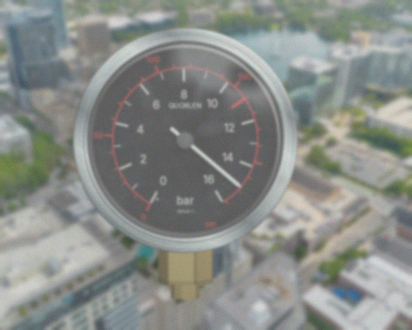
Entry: **15** bar
